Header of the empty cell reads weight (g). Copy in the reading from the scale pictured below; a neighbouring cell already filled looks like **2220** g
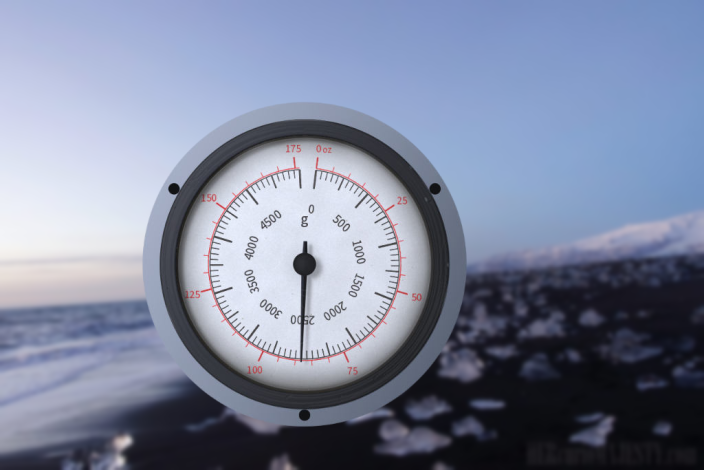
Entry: **2500** g
